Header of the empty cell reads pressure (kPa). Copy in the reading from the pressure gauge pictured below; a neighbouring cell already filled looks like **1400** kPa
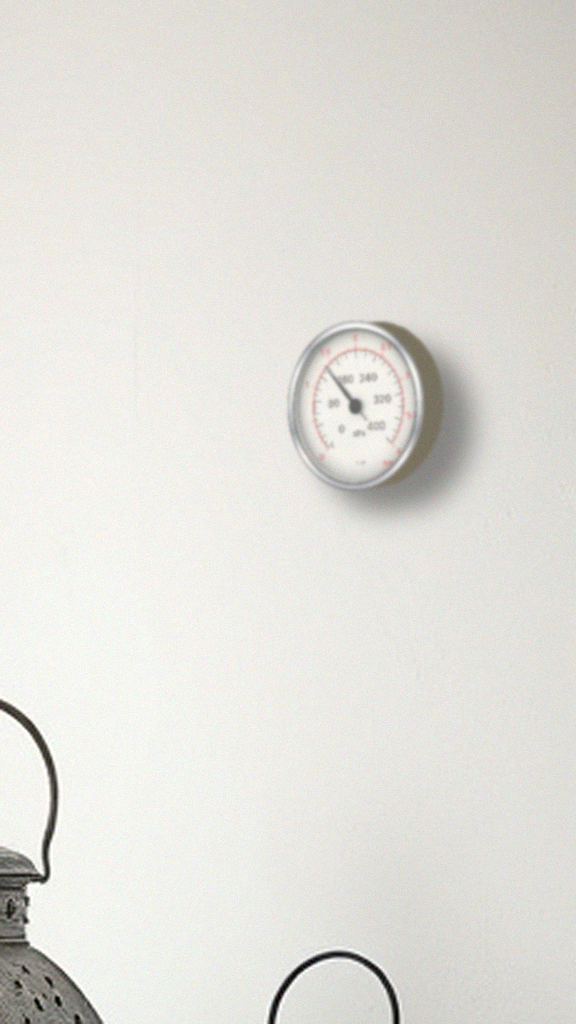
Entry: **140** kPa
